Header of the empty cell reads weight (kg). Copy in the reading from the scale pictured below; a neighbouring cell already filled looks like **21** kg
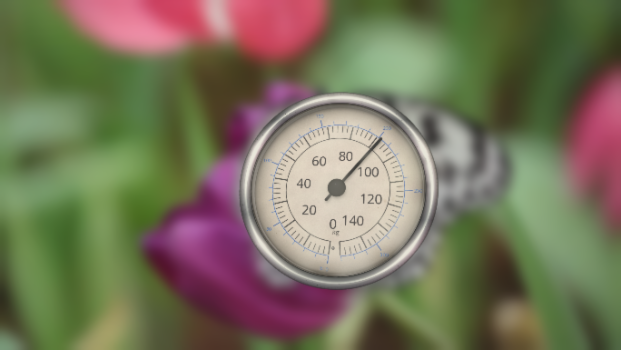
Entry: **92** kg
